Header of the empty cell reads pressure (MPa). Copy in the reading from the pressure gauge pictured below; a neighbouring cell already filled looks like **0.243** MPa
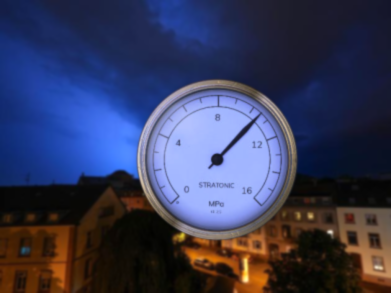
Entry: **10.5** MPa
